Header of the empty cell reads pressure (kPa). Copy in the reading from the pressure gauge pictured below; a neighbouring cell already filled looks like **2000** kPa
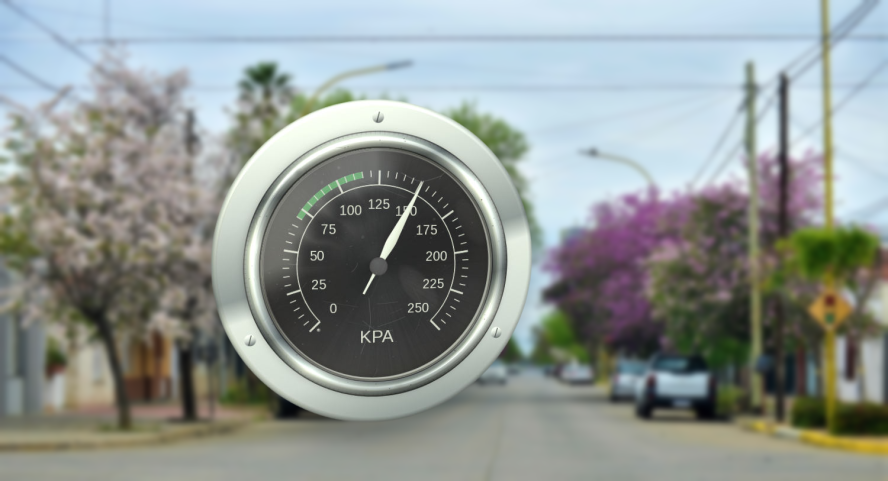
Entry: **150** kPa
